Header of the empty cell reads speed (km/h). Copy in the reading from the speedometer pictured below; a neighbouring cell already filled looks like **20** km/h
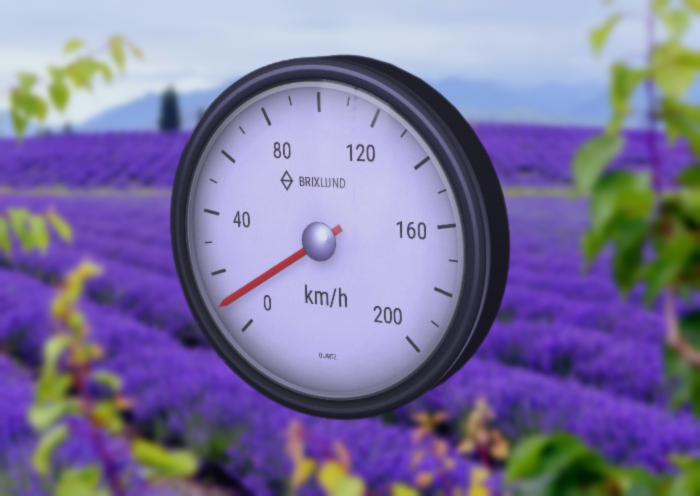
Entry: **10** km/h
